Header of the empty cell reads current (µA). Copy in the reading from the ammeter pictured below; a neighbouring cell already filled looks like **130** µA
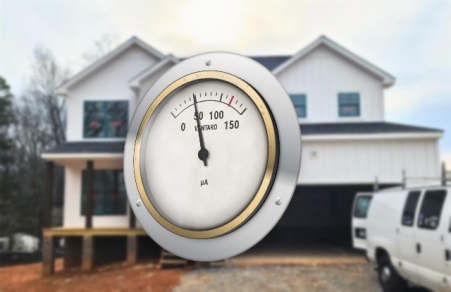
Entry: **50** µA
